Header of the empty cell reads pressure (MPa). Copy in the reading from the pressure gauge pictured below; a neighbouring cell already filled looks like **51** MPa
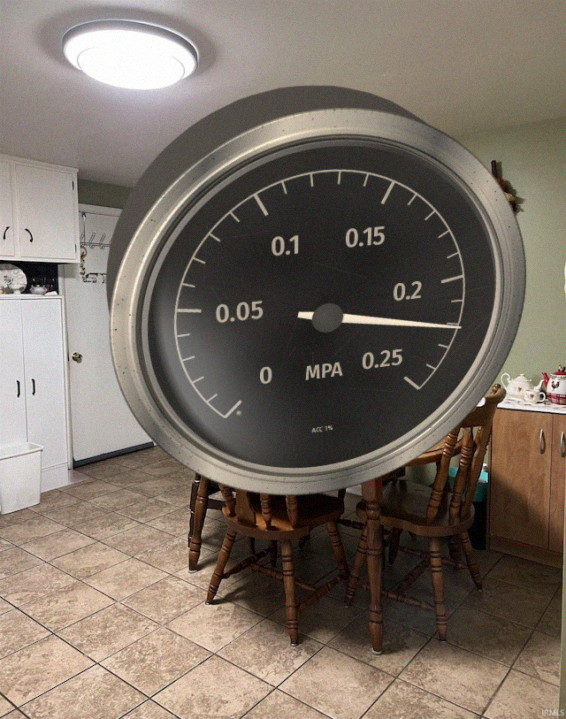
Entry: **0.22** MPa
